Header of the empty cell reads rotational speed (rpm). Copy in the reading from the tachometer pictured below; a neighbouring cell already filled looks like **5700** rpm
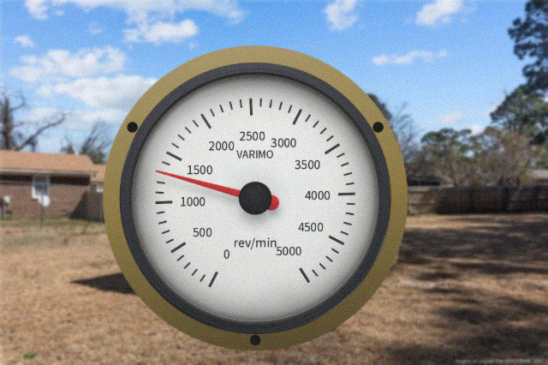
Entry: **1300** rpm
